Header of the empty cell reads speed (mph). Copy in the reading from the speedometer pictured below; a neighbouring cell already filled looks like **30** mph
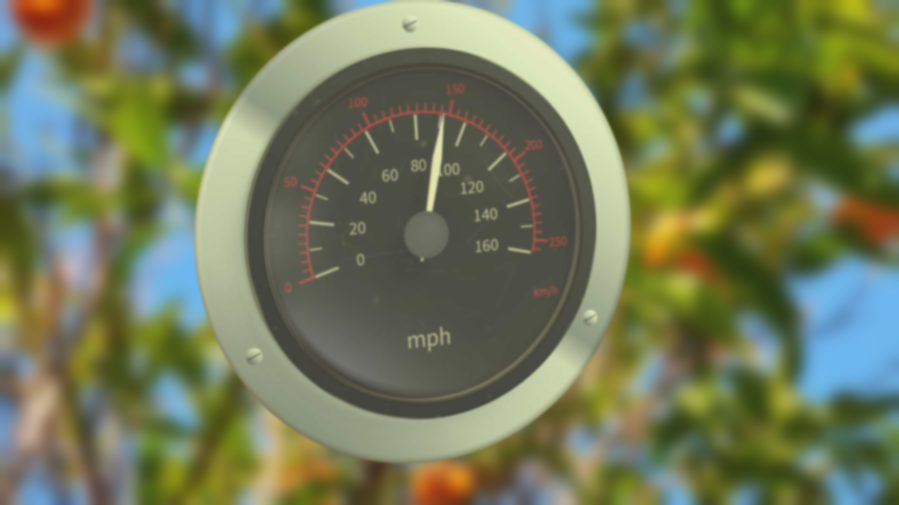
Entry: **90** mph
